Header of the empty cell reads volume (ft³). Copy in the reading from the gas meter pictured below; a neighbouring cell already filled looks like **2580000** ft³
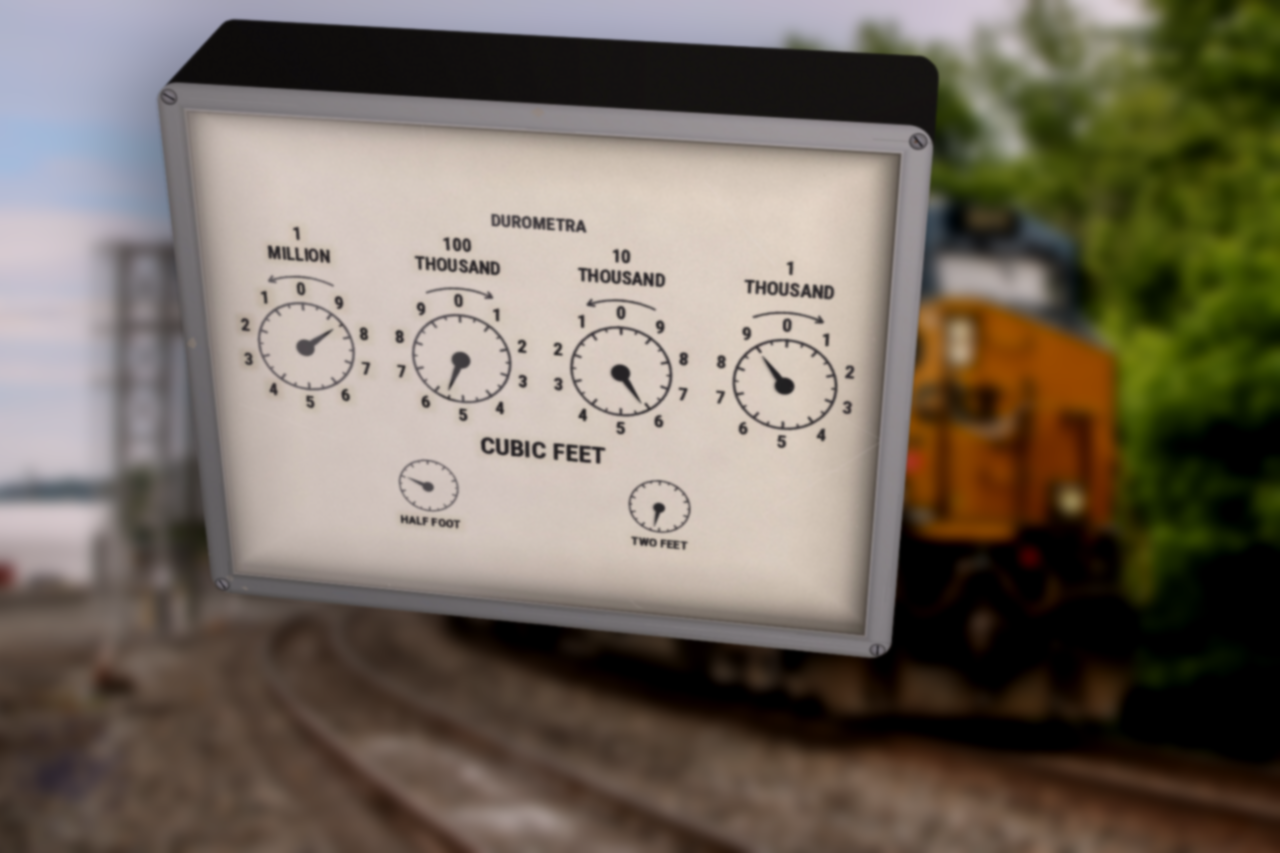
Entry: **855900** ft³
